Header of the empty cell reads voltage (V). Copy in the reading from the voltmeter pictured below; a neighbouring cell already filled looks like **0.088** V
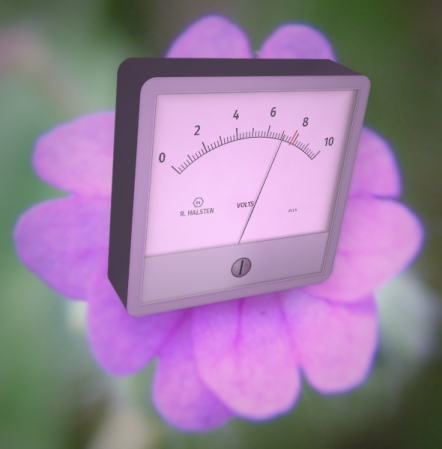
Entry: **7** V
